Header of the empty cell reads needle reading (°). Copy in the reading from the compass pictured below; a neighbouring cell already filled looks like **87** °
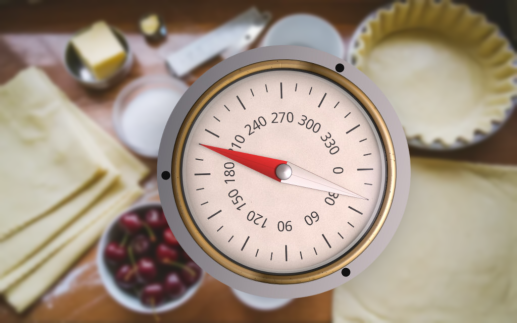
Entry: **200** °
